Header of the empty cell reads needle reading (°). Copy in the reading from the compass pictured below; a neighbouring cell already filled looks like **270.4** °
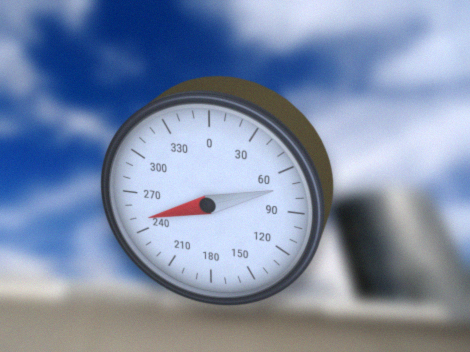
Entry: **250** °
